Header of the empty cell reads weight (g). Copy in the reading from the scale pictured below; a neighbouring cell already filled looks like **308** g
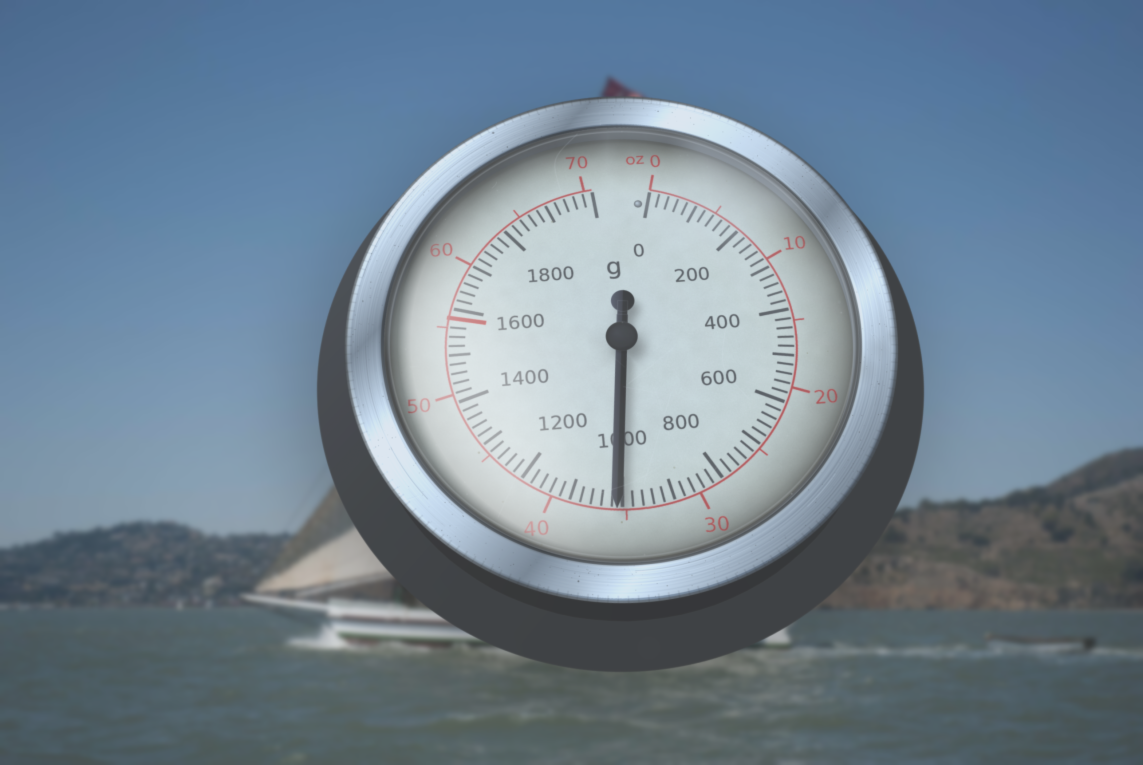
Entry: **1010** g
